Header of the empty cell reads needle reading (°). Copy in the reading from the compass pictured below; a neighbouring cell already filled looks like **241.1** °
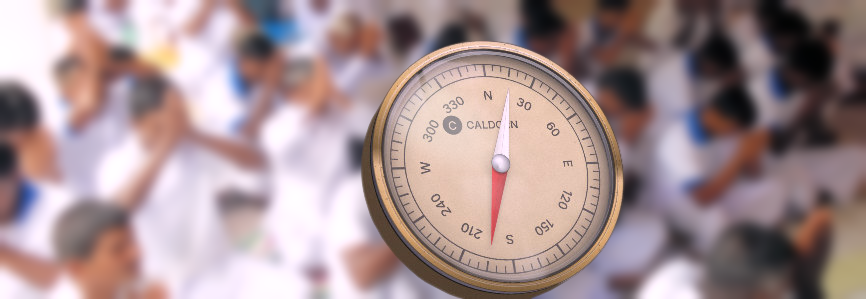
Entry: **195** °
